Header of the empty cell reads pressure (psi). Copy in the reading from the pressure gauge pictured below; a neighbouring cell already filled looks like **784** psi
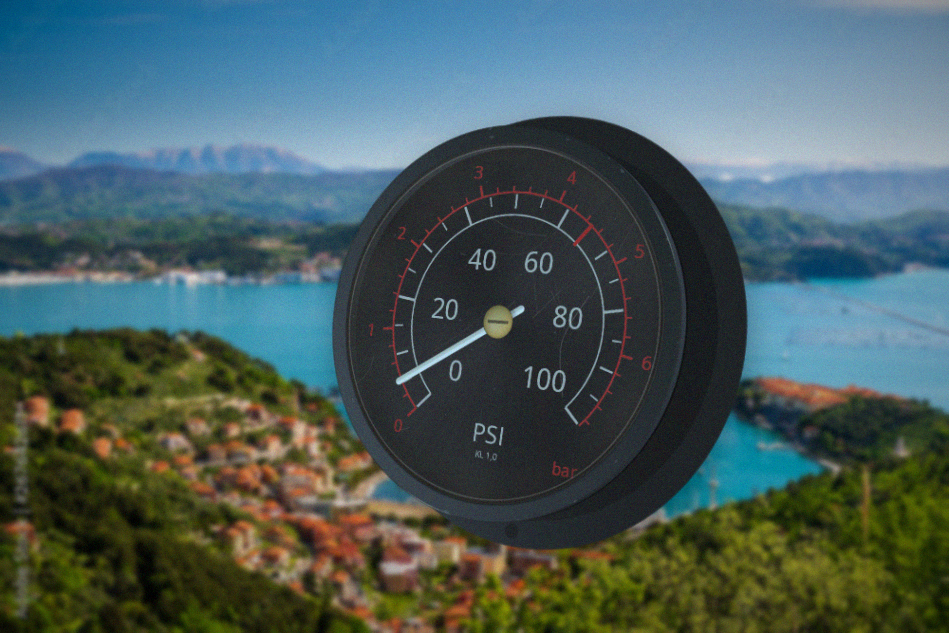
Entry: **5** psi
